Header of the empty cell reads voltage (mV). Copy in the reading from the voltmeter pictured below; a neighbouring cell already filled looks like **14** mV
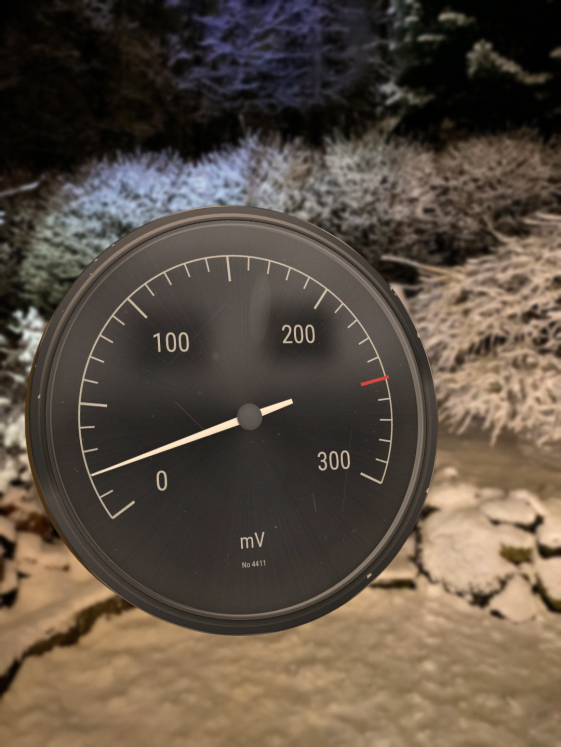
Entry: **20** mV
